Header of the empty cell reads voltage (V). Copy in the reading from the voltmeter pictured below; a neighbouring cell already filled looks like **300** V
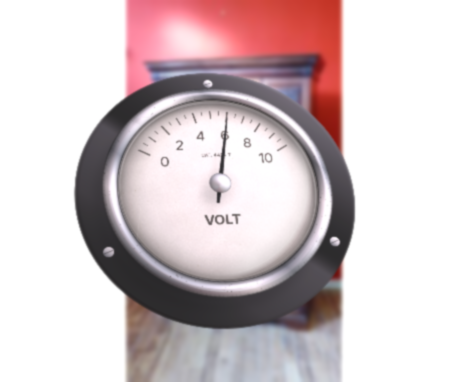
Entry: **6** V
